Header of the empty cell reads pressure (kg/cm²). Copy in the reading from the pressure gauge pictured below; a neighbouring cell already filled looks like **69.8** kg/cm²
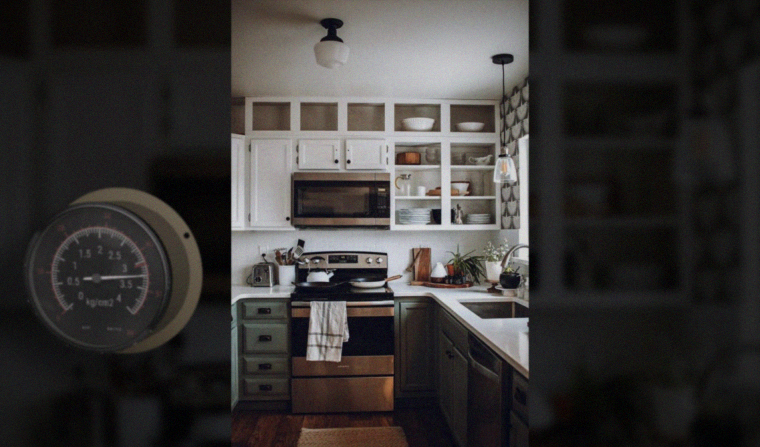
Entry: **3.25** kg/cm²
